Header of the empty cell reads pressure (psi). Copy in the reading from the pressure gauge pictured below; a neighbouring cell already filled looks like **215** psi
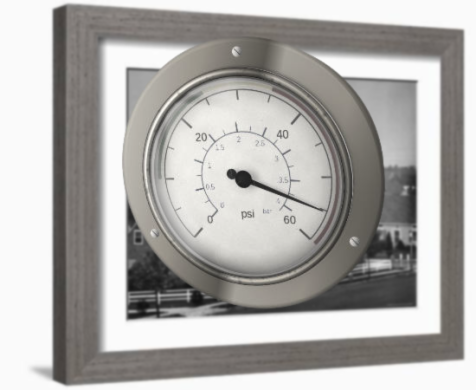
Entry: **55** psi
